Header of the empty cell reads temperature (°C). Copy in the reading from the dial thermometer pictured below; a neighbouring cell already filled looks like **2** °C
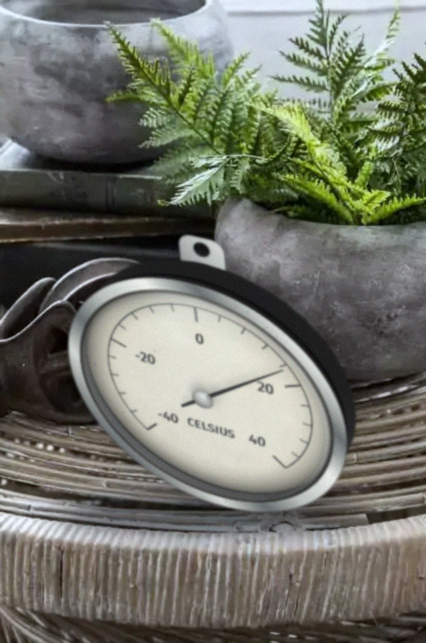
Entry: **16** °C
